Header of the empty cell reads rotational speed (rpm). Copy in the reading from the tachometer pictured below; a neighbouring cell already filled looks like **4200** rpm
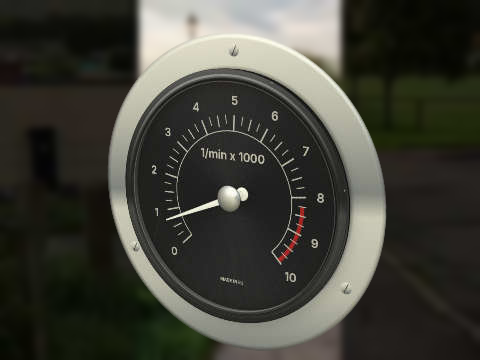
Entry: **750** rpm
